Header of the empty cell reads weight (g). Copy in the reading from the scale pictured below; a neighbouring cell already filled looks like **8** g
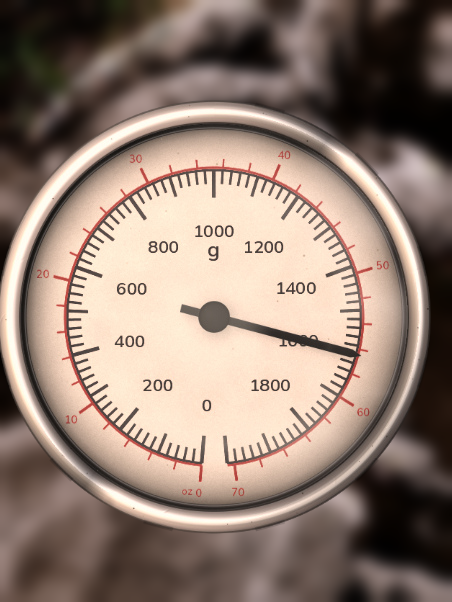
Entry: **1600** g
